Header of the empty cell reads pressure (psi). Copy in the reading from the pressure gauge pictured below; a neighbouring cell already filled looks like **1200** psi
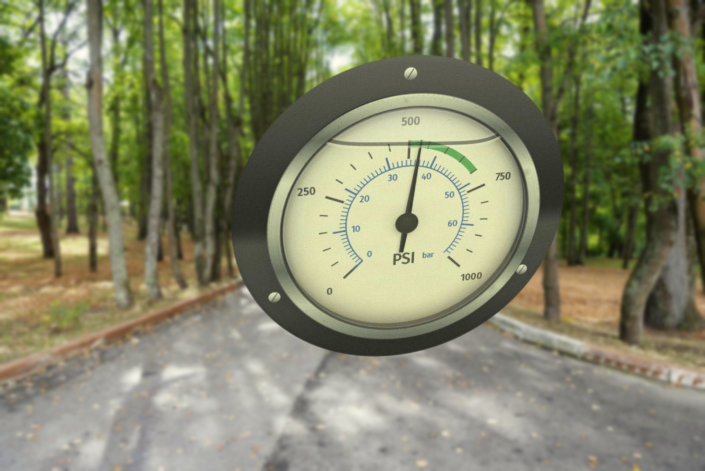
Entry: **525** psi
